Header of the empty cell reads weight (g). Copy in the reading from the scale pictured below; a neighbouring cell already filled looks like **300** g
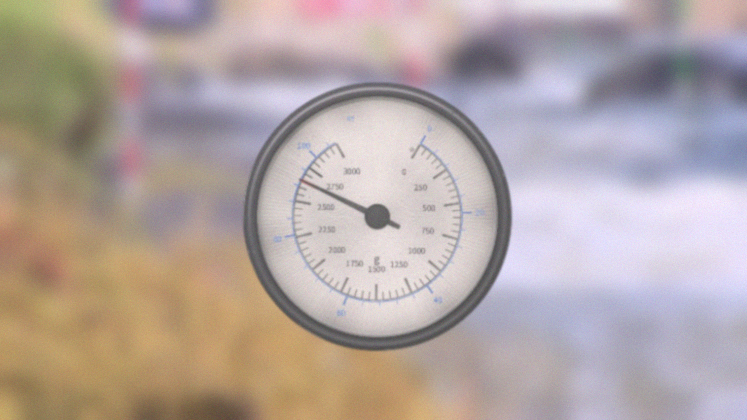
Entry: **2650** g
